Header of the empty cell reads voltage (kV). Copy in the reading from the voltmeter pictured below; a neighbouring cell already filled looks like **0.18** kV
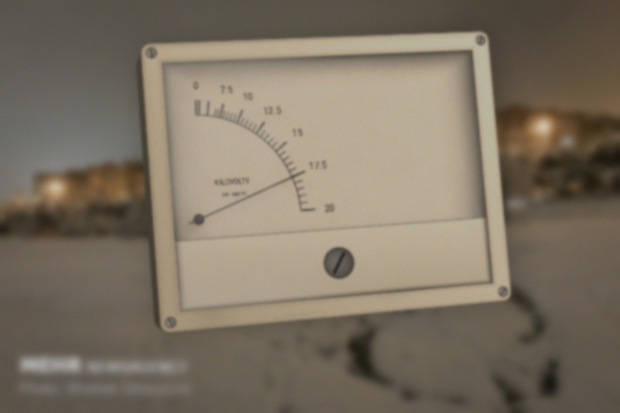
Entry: **17.5** kV
